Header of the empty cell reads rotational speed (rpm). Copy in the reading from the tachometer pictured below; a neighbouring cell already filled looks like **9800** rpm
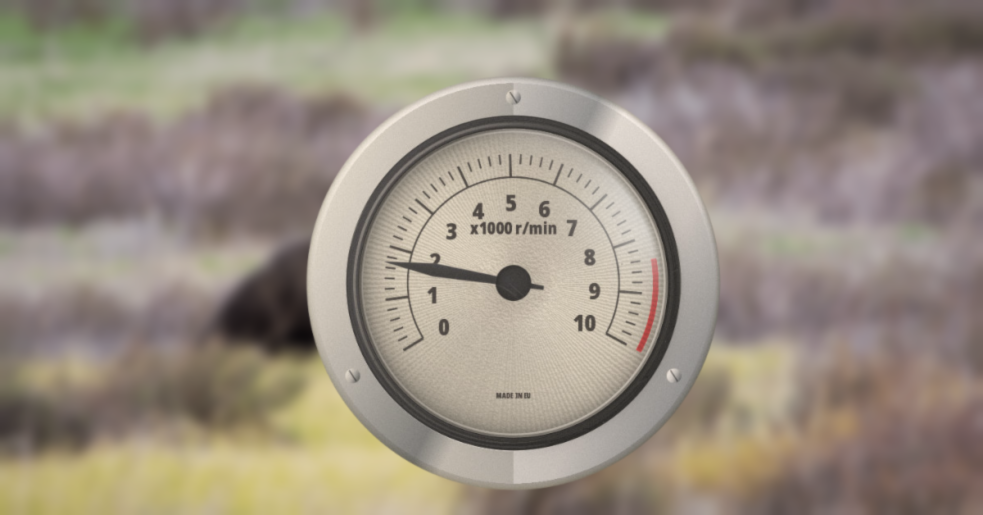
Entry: **1700** rpm
